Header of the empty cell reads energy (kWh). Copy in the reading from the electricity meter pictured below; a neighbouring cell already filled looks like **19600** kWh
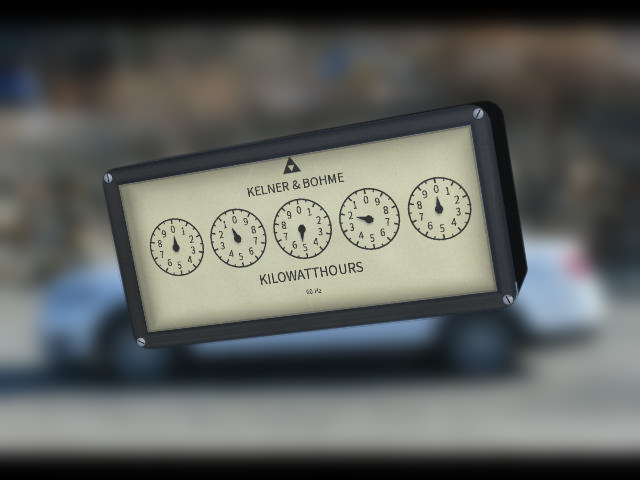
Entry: **520** kWh
